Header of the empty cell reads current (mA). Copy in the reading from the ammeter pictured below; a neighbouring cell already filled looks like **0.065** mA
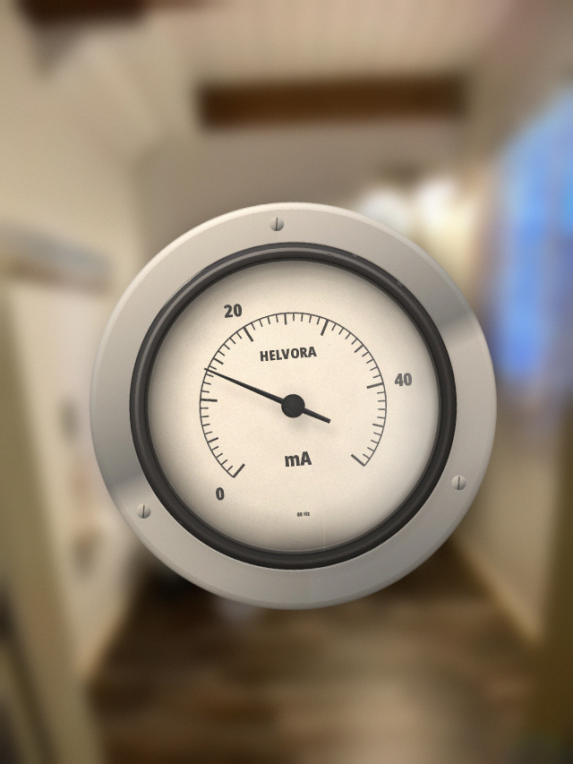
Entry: **13.5** mA
